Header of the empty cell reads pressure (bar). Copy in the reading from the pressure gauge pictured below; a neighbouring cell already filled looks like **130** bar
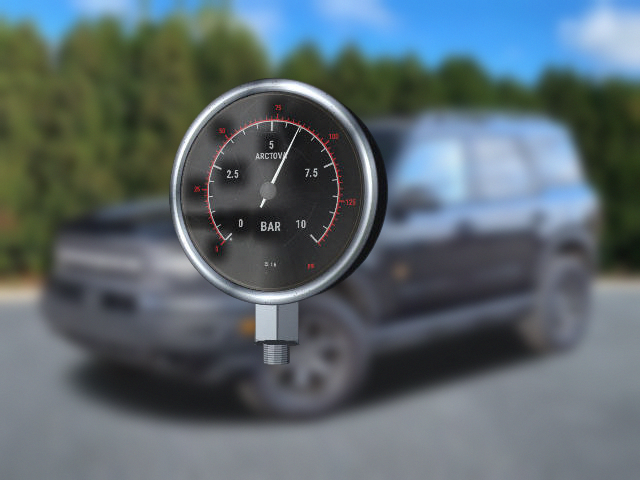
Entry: **6** bar
